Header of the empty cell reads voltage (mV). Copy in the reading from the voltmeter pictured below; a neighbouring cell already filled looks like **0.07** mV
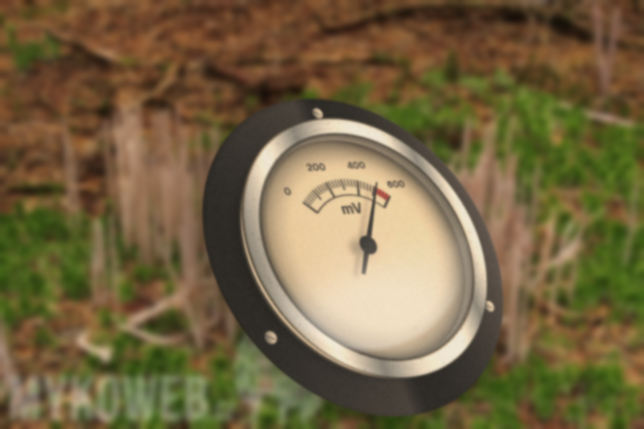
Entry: **500** mV
